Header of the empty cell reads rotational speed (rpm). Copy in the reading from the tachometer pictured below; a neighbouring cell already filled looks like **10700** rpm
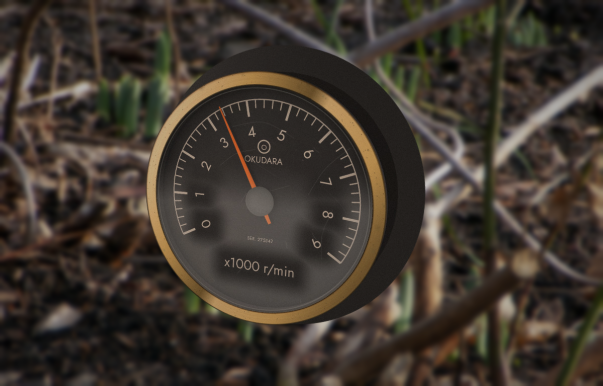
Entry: **3400** rpm
